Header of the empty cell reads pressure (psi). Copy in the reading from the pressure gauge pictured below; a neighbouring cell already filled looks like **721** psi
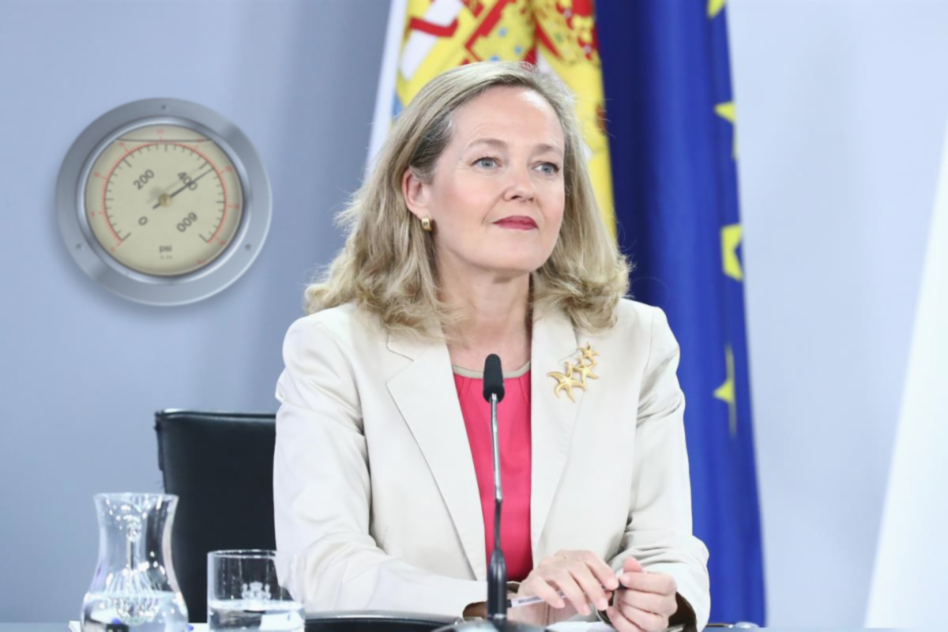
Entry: **420** psi
